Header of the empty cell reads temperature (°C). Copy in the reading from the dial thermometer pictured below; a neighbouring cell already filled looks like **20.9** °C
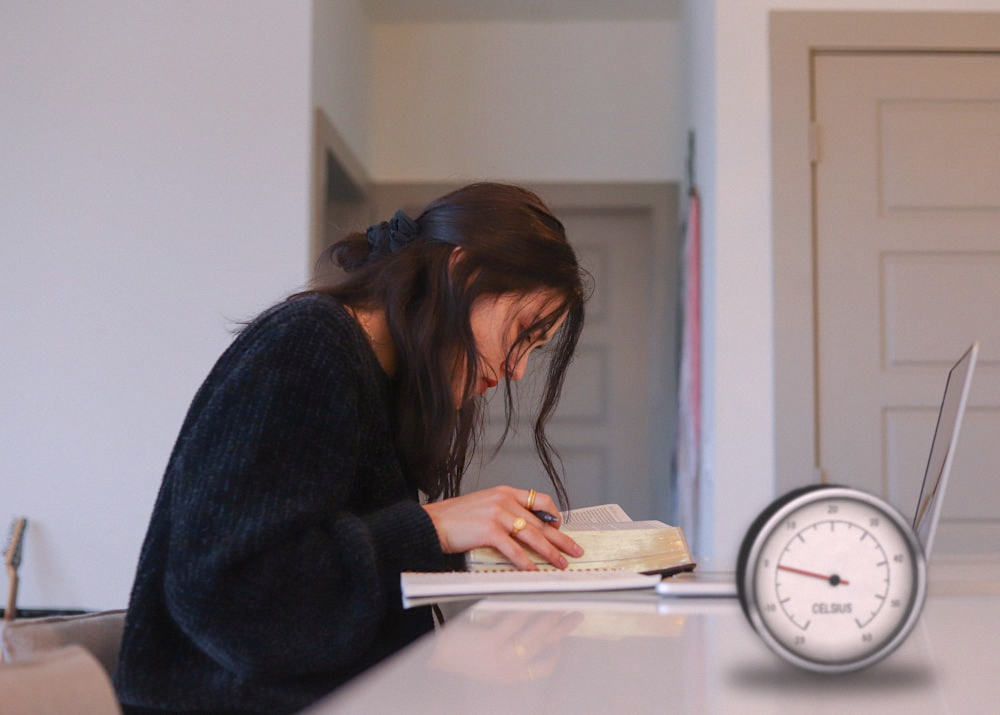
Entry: **0** °C
